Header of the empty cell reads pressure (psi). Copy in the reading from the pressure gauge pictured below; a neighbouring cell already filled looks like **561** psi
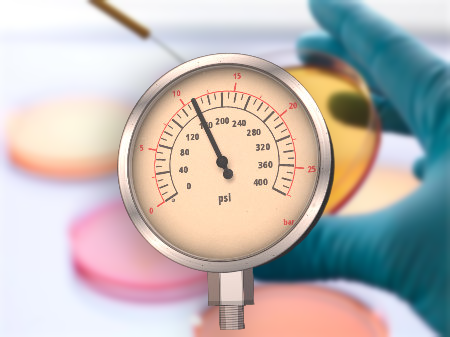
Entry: **160** psi
